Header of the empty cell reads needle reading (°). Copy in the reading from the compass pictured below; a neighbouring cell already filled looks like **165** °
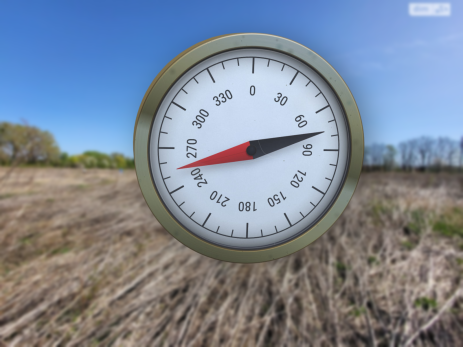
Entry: **255** °
